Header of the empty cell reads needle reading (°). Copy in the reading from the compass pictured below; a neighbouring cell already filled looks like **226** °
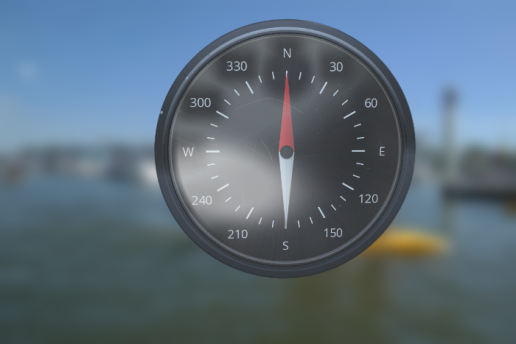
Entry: **0** °
